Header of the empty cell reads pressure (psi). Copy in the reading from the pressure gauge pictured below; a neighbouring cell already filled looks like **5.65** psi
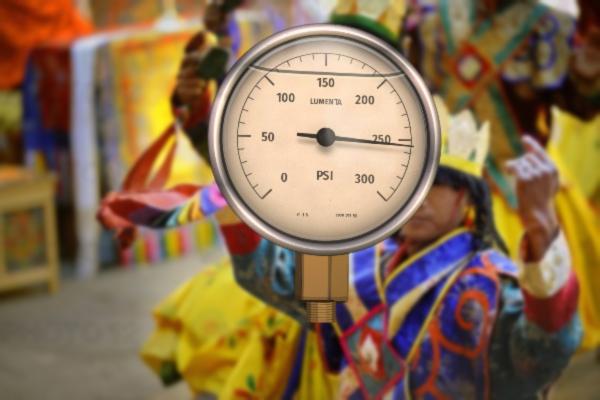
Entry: **255** psi
